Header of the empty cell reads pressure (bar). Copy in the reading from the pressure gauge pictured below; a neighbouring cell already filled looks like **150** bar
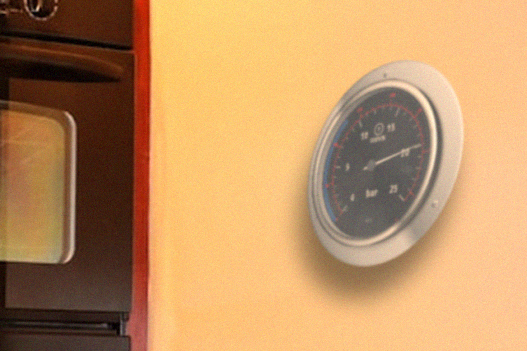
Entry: **20** bar
